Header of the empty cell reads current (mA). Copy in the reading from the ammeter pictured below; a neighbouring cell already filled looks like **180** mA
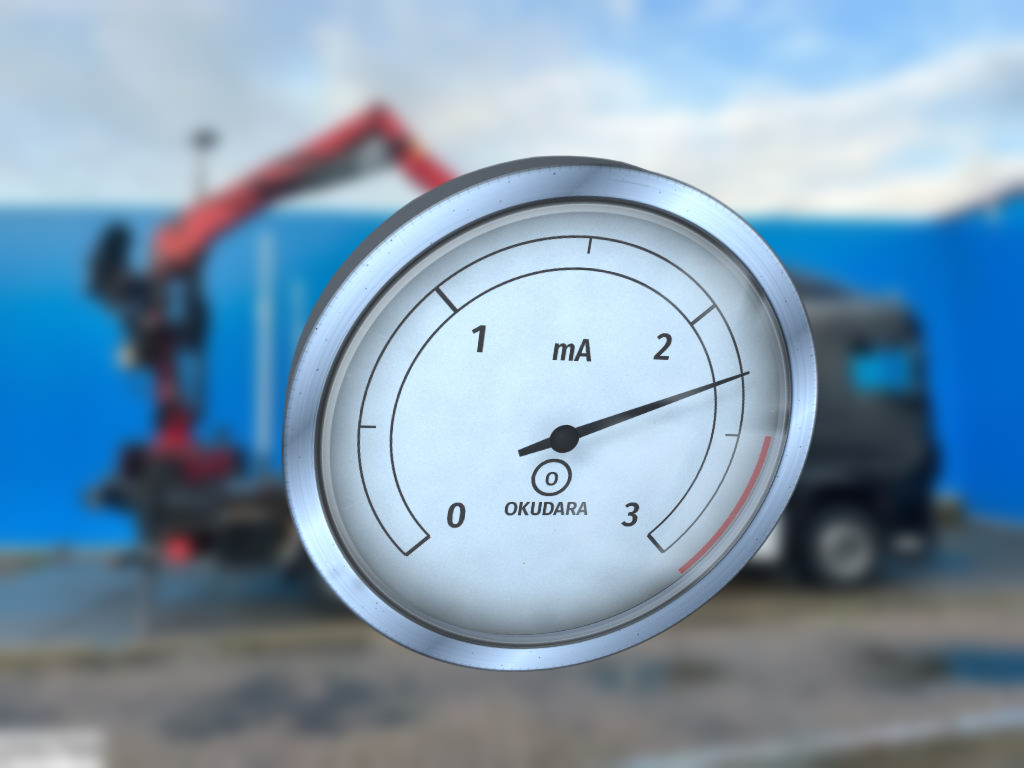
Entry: **2.25** mA
